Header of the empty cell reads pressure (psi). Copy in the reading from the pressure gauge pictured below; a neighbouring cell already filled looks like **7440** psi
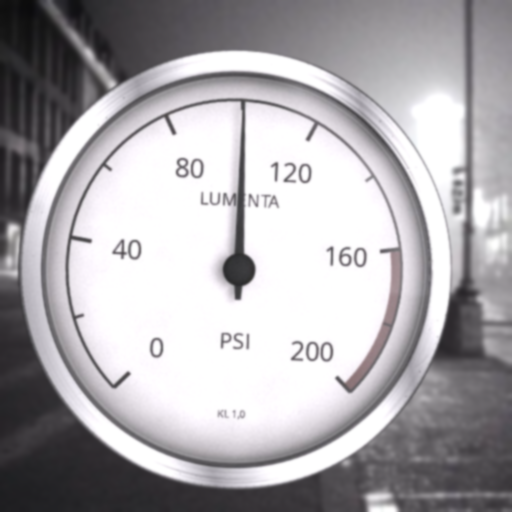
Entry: **100** psi
